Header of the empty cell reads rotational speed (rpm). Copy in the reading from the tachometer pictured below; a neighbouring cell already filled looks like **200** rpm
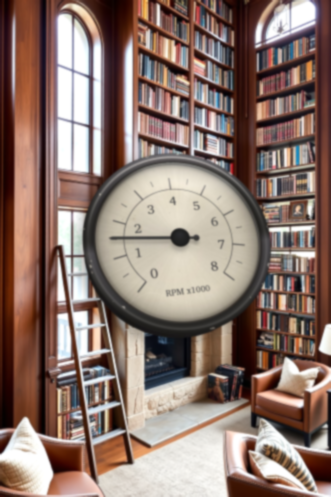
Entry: **1500** rpm
